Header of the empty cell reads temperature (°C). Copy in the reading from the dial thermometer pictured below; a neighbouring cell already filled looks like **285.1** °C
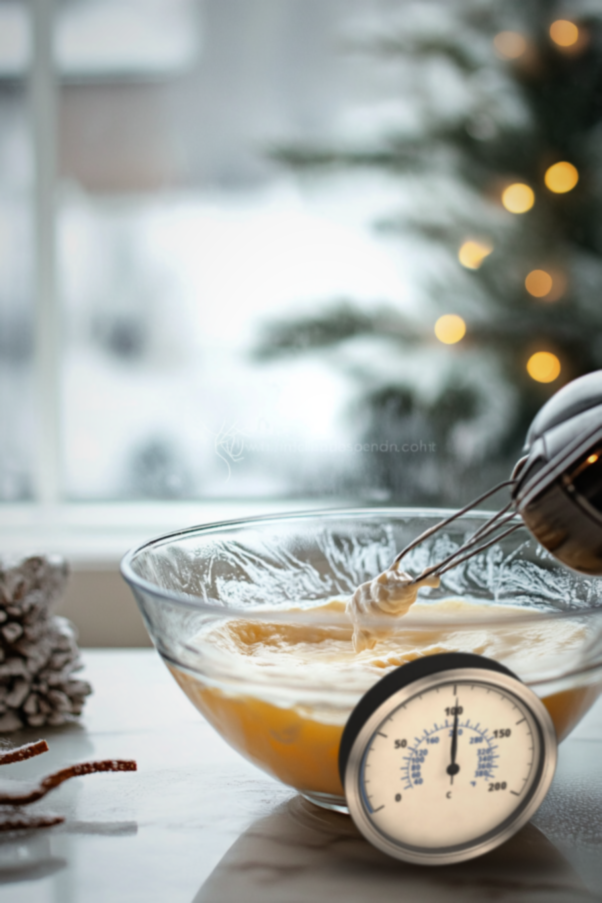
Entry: **100** °C
